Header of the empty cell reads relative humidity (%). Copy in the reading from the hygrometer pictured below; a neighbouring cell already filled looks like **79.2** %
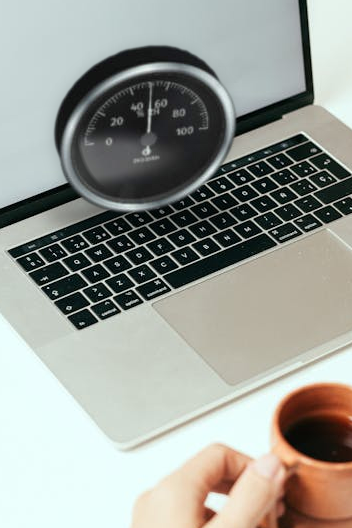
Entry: **50** %
